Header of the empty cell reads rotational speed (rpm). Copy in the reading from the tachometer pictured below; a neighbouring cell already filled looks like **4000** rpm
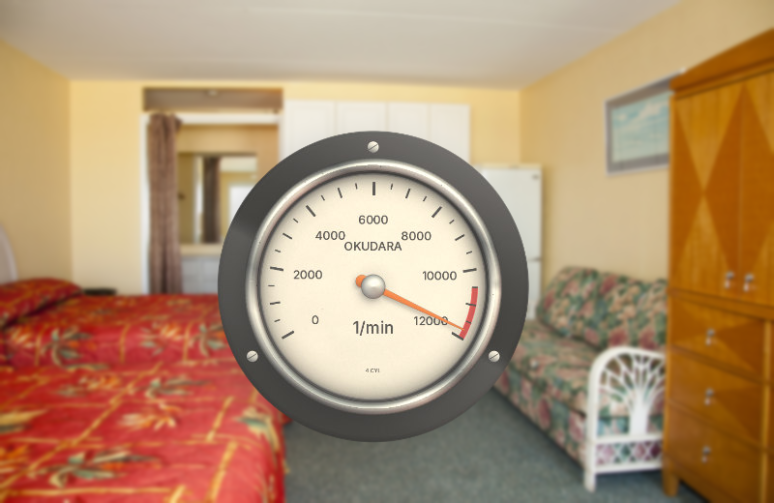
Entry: **11750** rpm
